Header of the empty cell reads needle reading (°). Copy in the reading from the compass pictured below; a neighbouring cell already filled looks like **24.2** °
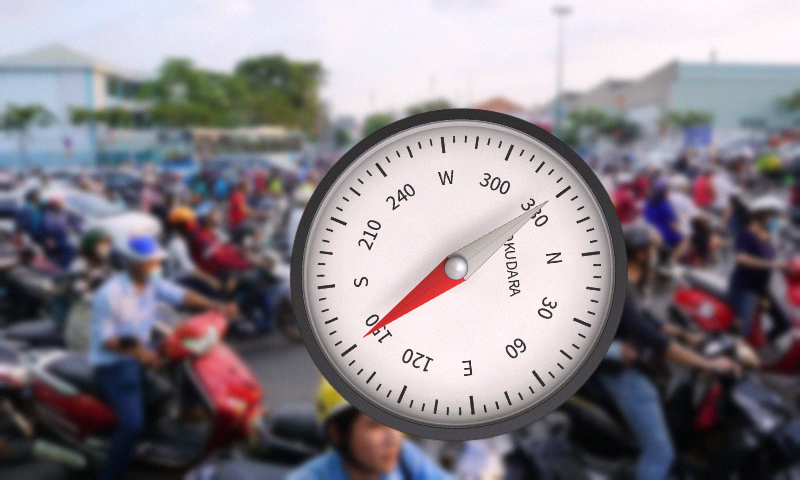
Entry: **150** °
